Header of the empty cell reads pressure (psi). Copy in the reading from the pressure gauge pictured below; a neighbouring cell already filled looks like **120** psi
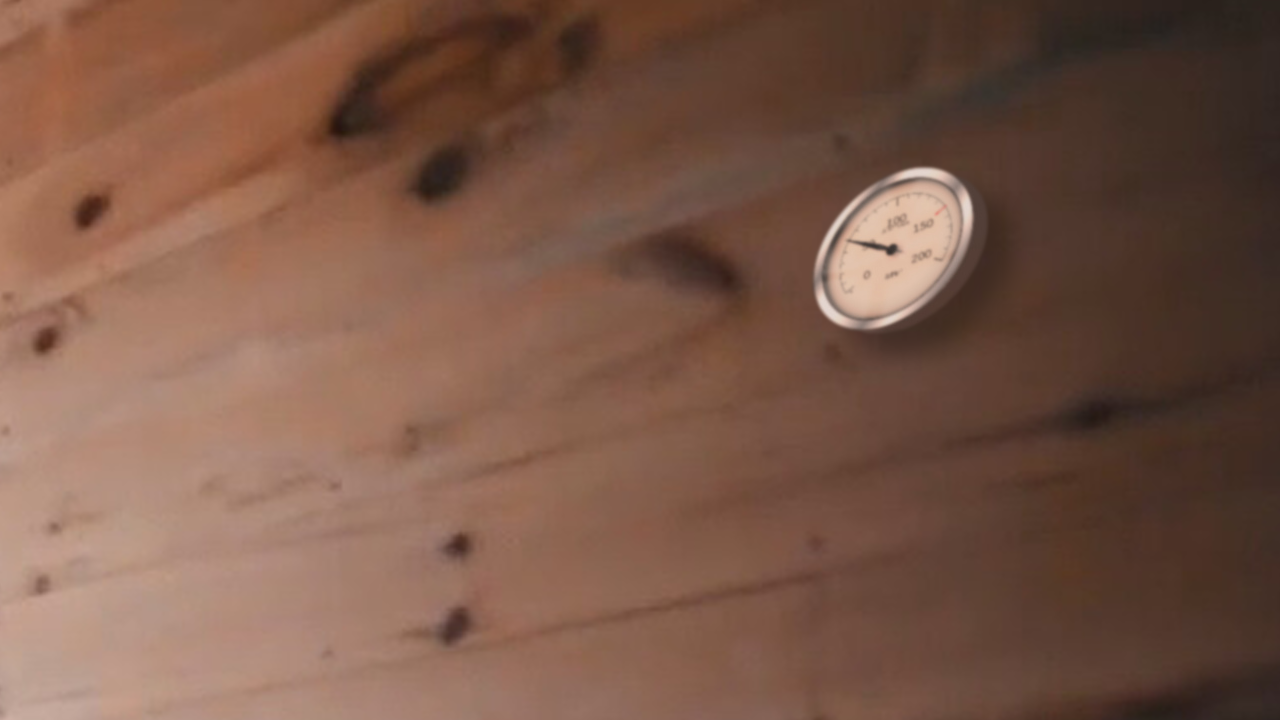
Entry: **50** psi
